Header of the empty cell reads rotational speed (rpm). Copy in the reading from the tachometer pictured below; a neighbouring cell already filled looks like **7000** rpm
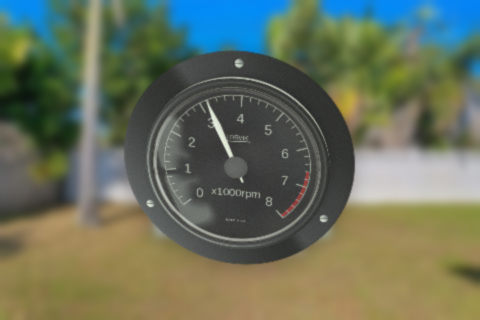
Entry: **3200** rpm
